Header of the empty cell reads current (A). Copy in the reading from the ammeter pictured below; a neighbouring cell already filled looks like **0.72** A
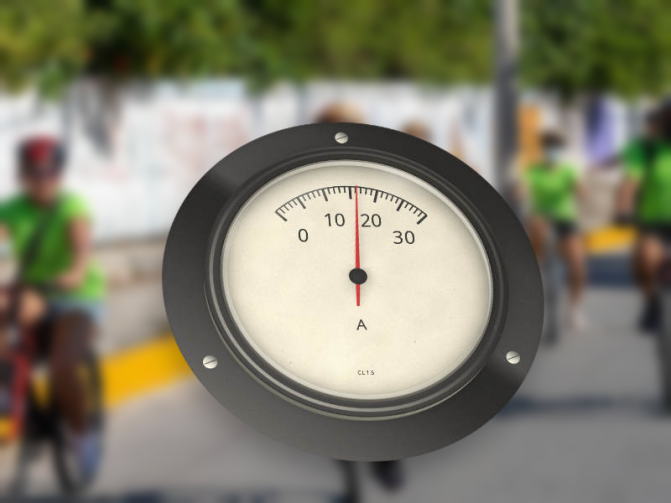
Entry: **16** A
